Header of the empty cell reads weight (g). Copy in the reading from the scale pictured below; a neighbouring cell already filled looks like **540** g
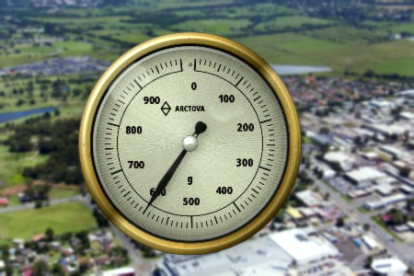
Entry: **600** g
